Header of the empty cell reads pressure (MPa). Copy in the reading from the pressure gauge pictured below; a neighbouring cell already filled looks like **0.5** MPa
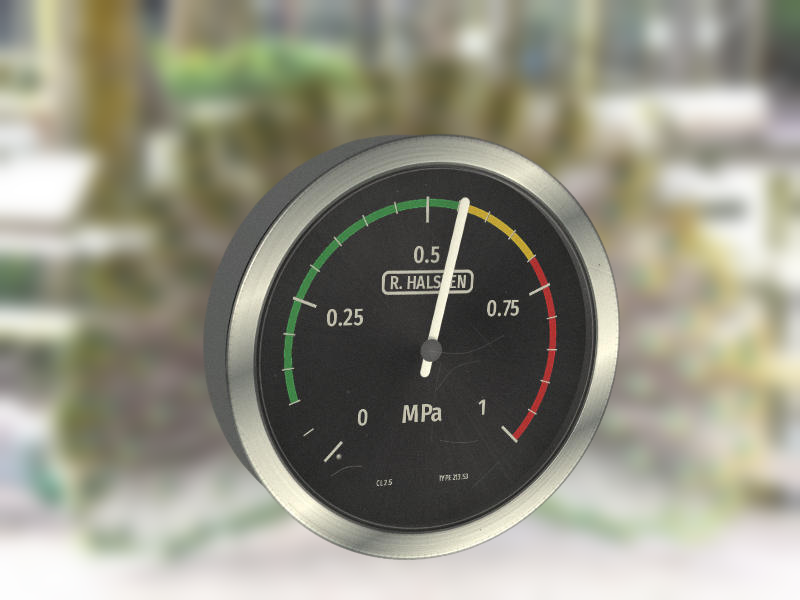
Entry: **0.55** MPa
